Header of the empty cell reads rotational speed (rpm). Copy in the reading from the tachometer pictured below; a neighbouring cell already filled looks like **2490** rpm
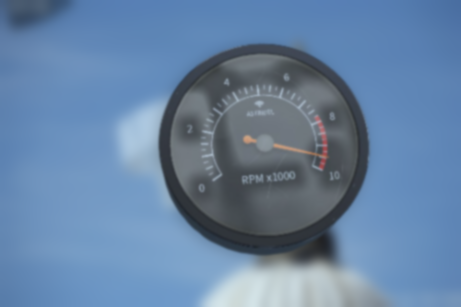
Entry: **9500** rpm
